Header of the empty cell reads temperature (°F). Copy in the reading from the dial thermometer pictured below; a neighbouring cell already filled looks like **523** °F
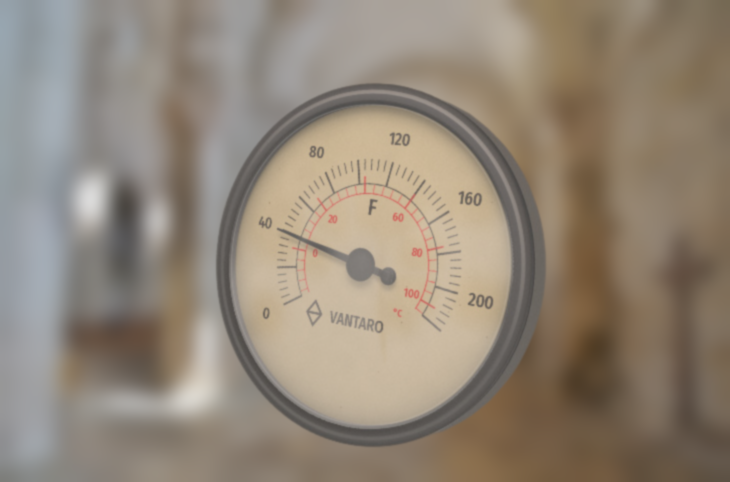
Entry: **40** °F
